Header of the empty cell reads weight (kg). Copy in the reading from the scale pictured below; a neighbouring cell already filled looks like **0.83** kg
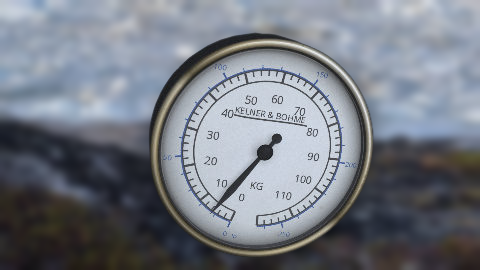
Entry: **6** kg
